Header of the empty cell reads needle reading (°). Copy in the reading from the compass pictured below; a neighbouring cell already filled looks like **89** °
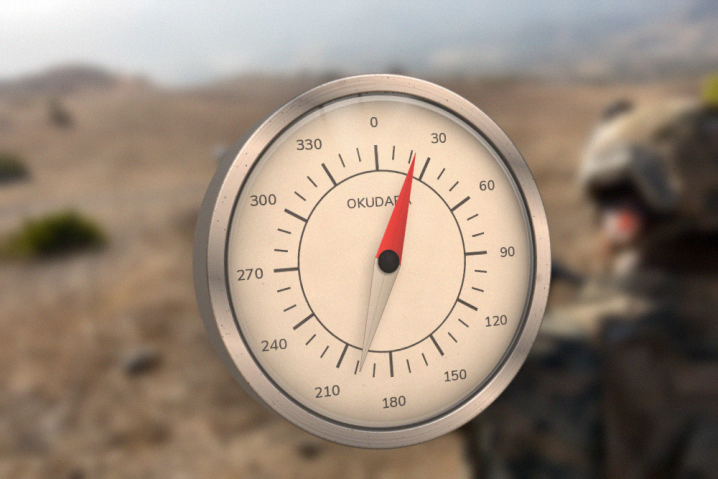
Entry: **20** °
